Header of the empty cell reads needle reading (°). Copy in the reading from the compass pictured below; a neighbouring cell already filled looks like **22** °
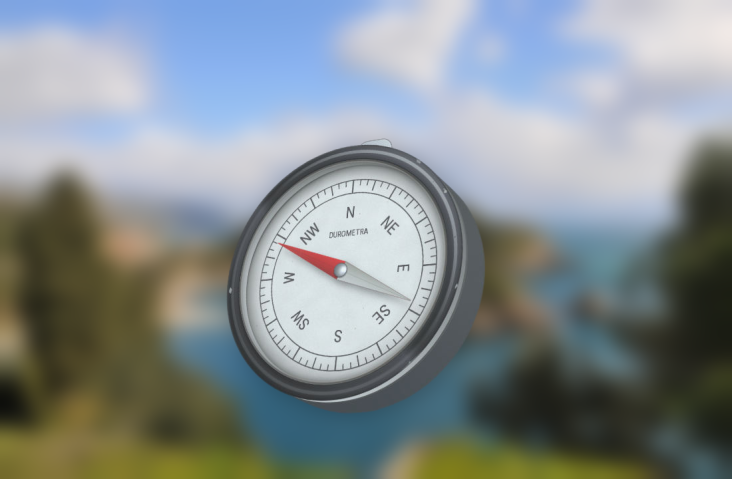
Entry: **295** °
